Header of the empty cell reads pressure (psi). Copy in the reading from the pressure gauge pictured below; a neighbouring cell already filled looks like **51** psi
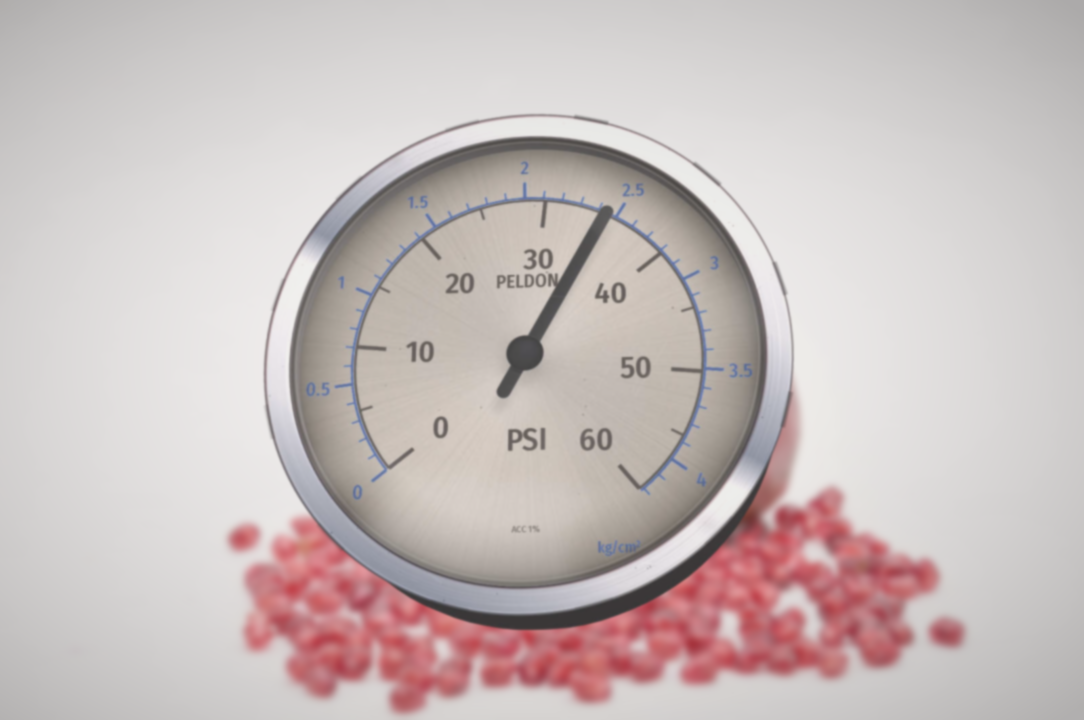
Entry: **35** psi
